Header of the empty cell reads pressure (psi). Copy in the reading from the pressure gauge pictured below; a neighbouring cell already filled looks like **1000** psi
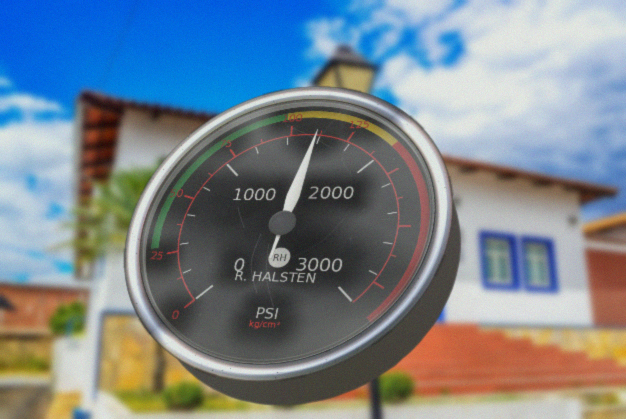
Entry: **1600** psi
